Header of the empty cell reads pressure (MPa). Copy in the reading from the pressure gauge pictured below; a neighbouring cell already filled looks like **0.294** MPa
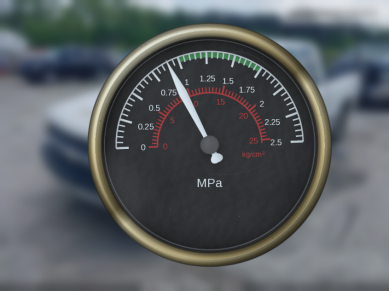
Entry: **0.9** MPa
